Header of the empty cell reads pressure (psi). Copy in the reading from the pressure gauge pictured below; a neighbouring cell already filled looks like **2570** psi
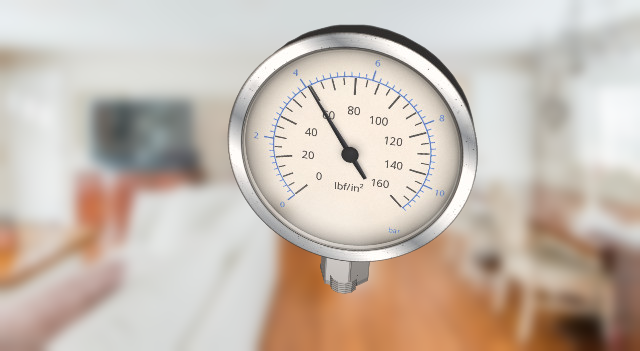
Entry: **60** psi
